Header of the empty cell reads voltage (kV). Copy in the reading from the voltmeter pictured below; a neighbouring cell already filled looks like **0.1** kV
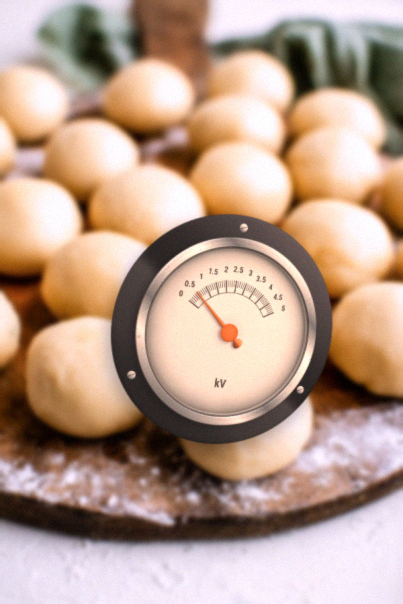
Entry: **0.5** kV
